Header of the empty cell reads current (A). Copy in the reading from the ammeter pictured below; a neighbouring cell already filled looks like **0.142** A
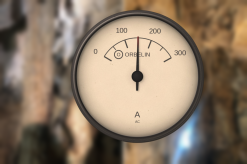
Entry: **150** A
